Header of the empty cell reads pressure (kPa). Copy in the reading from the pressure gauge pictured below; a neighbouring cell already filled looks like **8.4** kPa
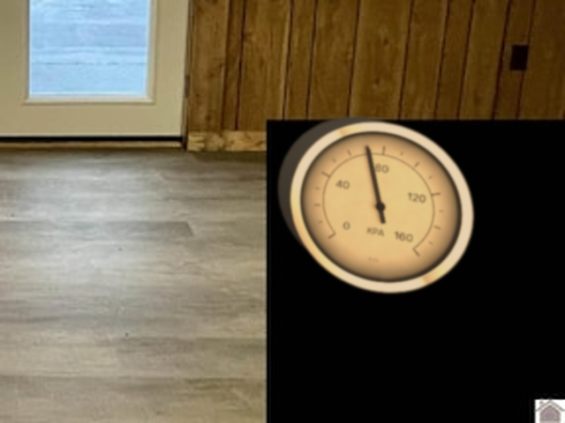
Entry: **70** kPa
